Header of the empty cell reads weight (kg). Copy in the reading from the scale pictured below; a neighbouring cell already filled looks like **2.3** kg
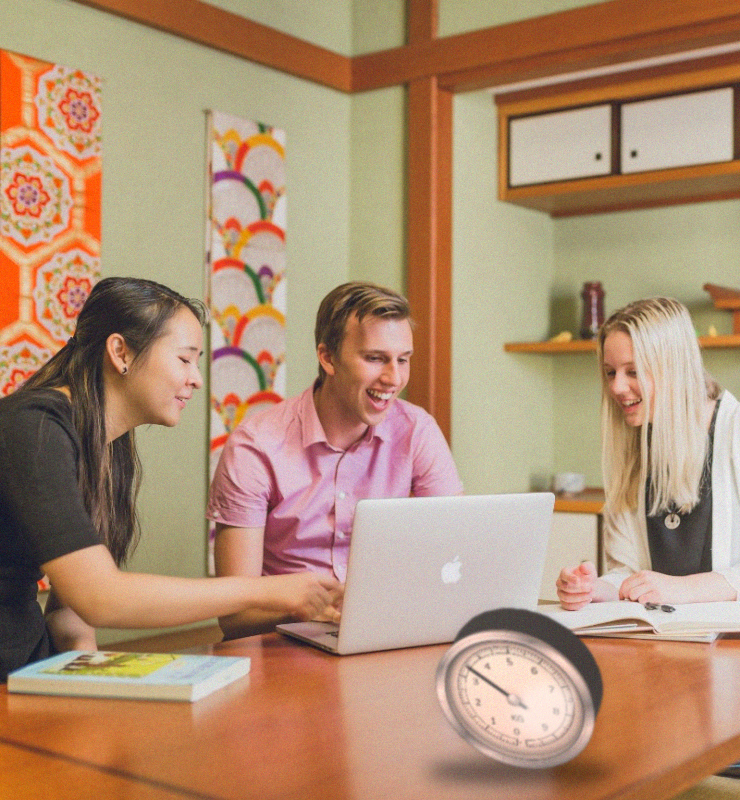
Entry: **3.5** kg
